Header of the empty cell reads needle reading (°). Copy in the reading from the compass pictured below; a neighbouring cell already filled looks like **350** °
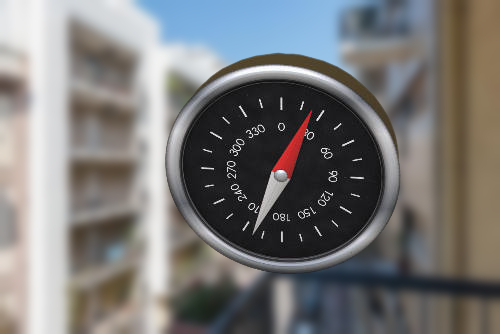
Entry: **22.5** °
